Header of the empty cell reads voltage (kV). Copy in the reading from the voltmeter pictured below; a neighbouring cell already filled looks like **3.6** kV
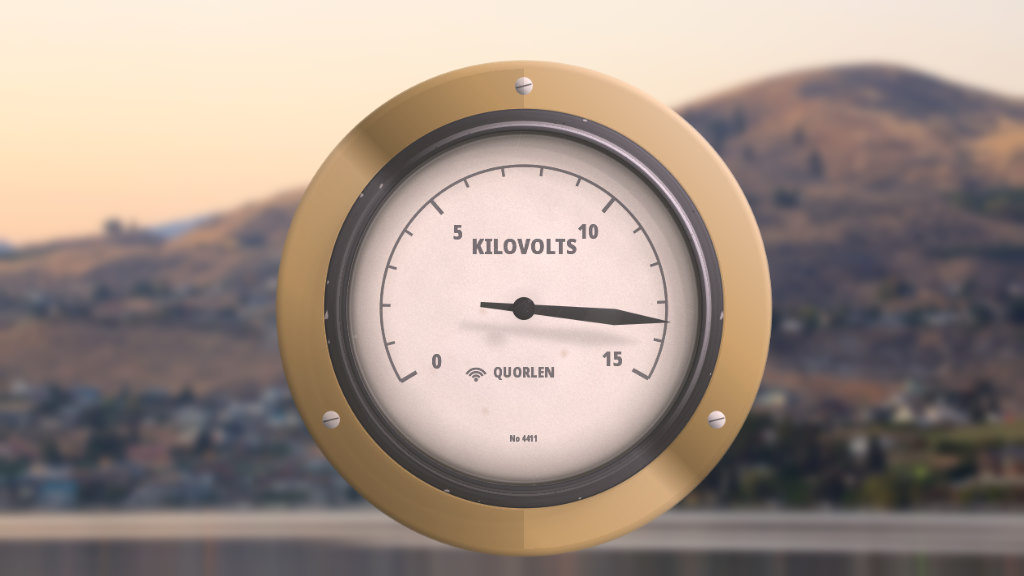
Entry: **13.5** kV
